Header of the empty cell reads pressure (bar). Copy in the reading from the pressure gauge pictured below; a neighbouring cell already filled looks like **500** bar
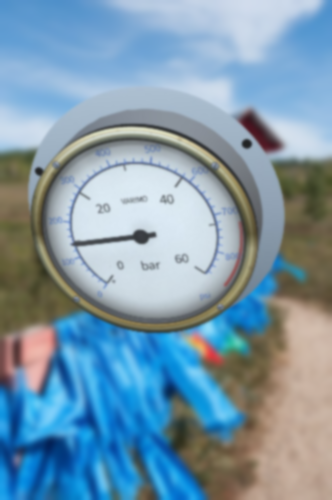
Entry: **10** bar
